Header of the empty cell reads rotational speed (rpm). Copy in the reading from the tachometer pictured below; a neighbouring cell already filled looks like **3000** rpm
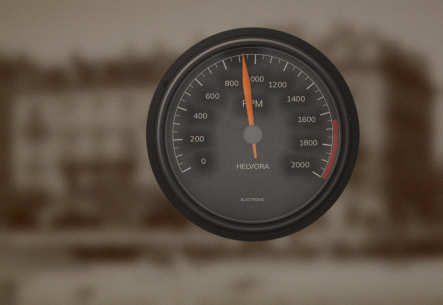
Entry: **925** rpm
